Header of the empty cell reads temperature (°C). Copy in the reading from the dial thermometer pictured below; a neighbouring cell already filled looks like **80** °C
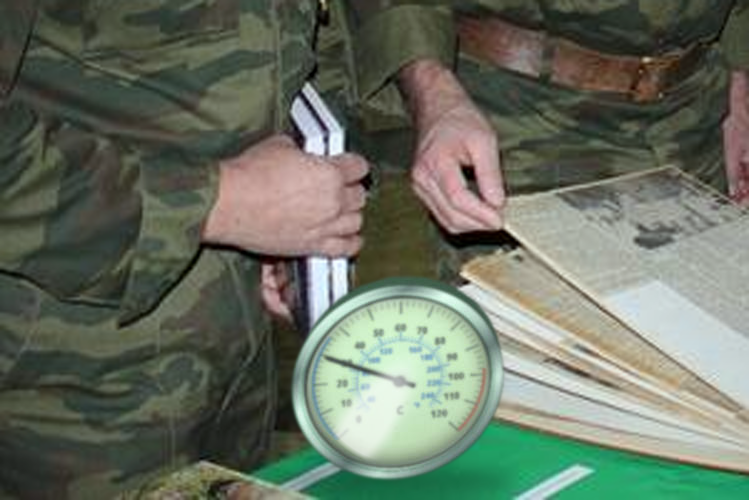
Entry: **30** °C
